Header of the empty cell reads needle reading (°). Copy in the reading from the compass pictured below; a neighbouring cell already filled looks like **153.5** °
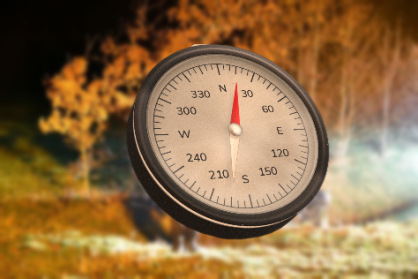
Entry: **15** °
